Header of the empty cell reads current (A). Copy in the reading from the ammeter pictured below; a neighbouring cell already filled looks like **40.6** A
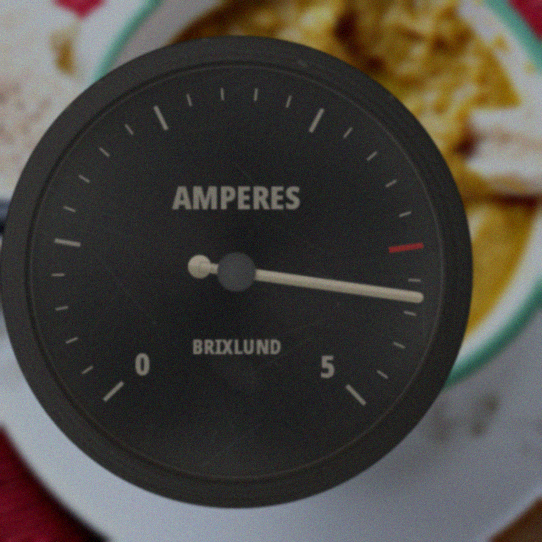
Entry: **4.3** A
